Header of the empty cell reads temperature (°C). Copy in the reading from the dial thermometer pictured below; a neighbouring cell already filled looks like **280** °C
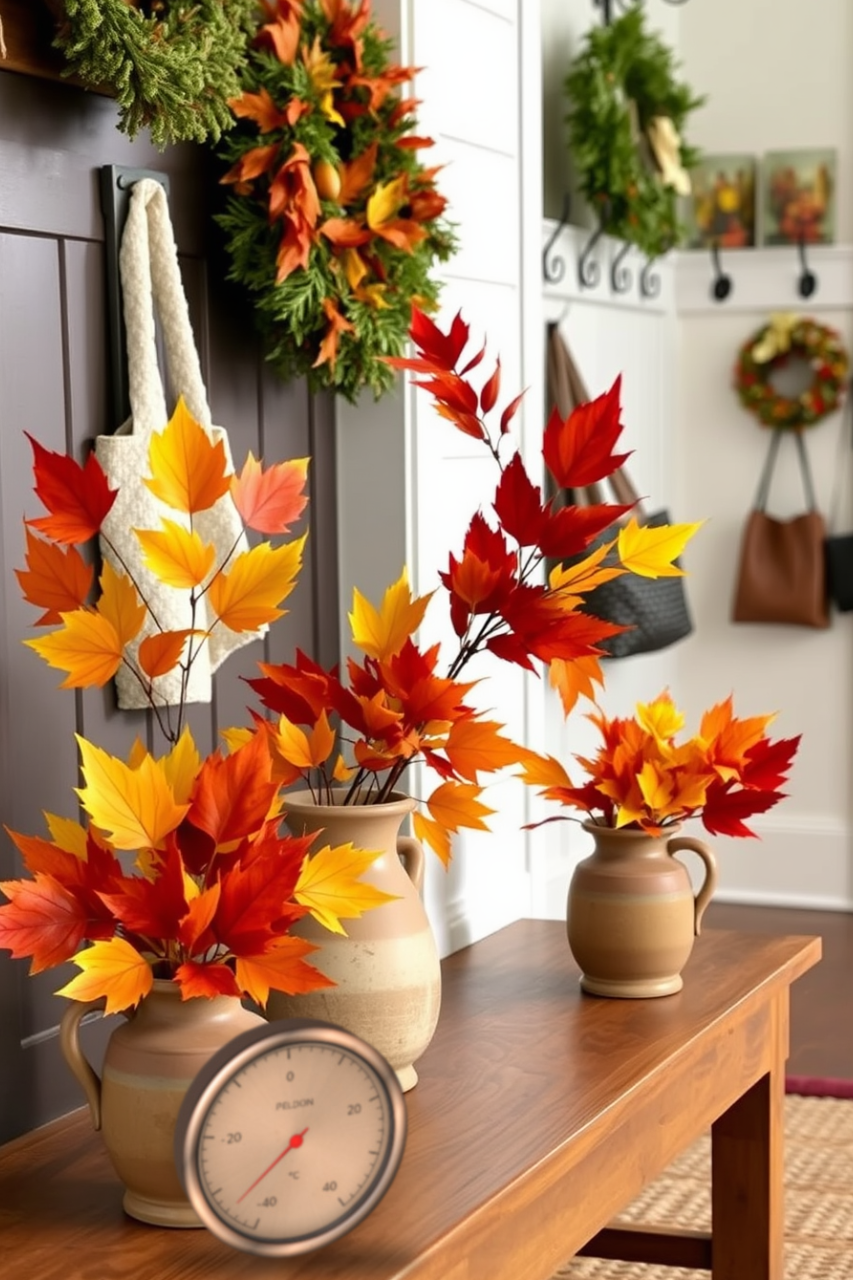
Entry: **-34** °C
